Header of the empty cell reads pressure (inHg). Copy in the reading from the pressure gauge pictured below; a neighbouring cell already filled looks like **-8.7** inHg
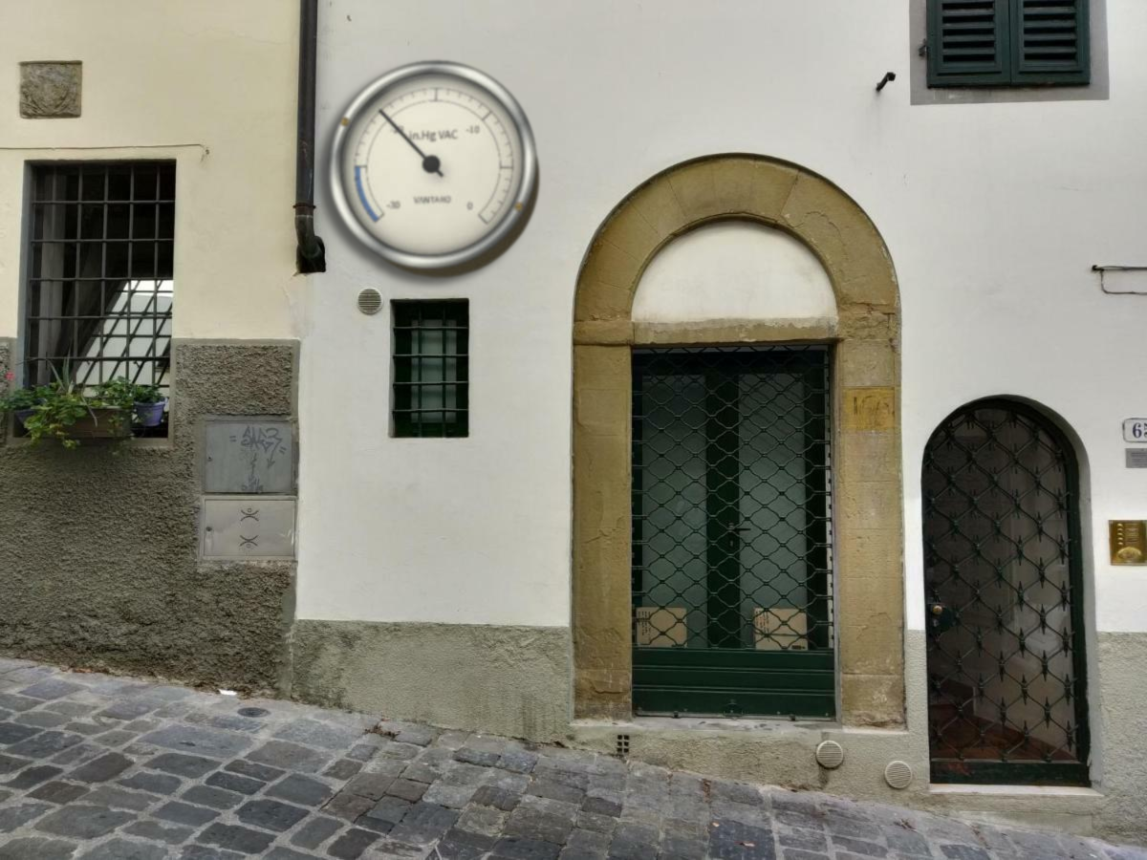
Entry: **-20** inHg
